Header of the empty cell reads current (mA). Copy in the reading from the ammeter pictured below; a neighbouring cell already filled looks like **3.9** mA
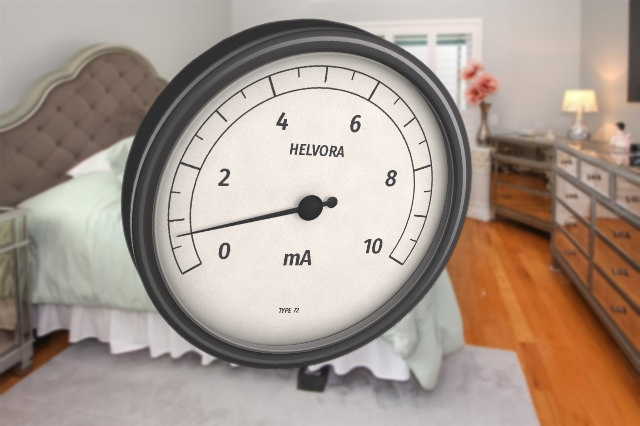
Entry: **0.75** mA
